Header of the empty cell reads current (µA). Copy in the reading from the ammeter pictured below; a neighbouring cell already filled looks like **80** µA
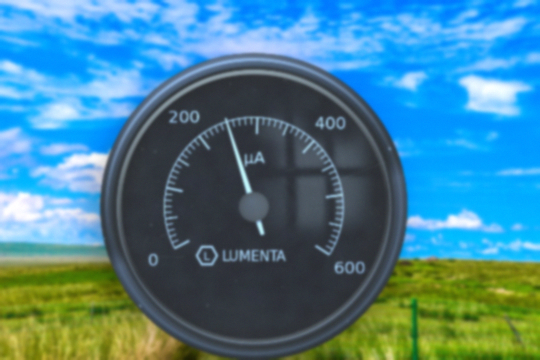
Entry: **250** µA
